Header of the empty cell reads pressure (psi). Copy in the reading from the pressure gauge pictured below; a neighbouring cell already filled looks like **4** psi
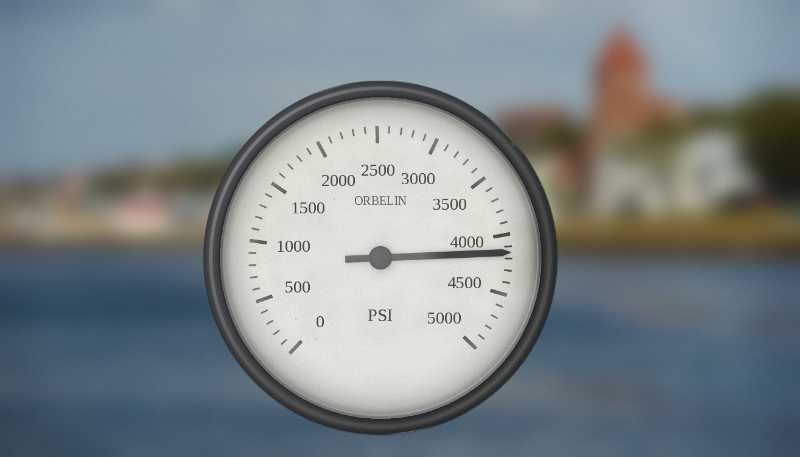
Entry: **4150** psi
